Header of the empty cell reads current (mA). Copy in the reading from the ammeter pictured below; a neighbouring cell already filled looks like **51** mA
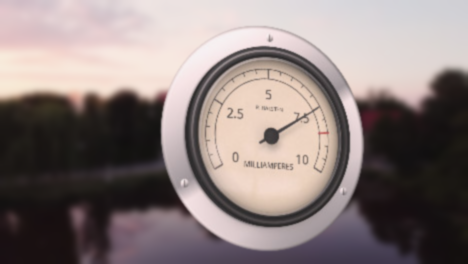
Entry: **7.5** mA
